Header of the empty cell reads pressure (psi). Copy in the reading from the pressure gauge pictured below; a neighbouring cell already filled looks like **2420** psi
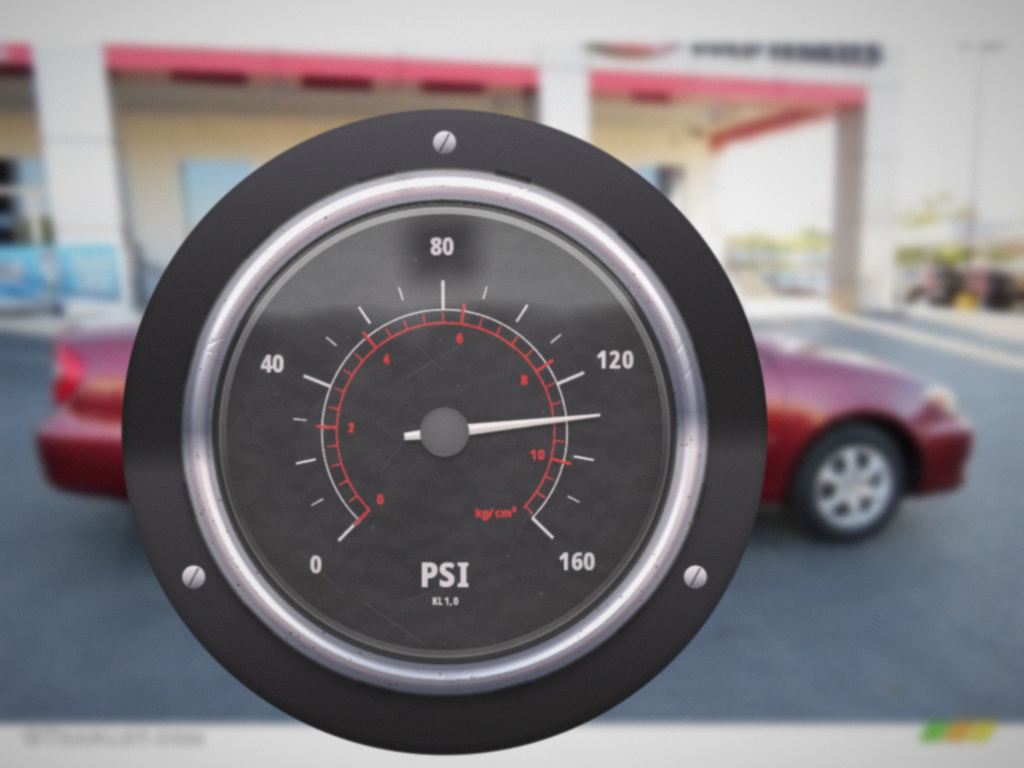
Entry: **130** psi
